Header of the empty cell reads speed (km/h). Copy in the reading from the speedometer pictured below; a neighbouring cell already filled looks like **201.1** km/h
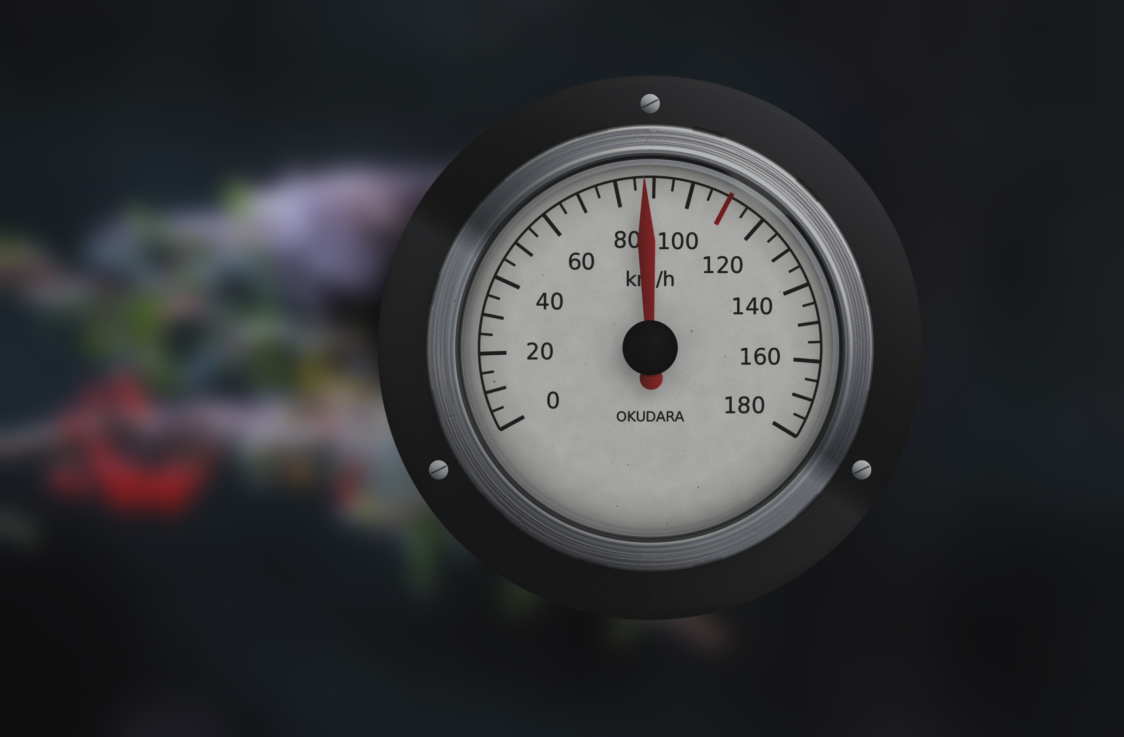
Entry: **87.5** km/h
